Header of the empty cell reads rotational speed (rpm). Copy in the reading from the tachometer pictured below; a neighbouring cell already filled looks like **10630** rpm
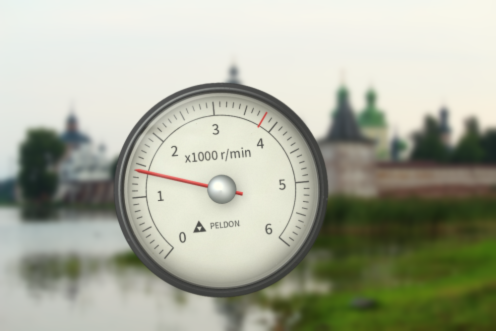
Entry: **1400** rpm
